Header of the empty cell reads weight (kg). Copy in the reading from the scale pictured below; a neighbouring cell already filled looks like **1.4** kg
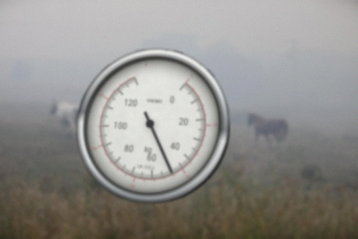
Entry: **50** kg
